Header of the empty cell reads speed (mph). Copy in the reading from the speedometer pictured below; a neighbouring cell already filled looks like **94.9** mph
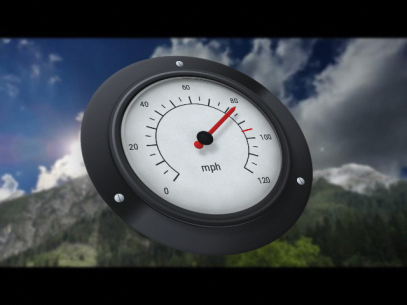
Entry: **82.5** mph
